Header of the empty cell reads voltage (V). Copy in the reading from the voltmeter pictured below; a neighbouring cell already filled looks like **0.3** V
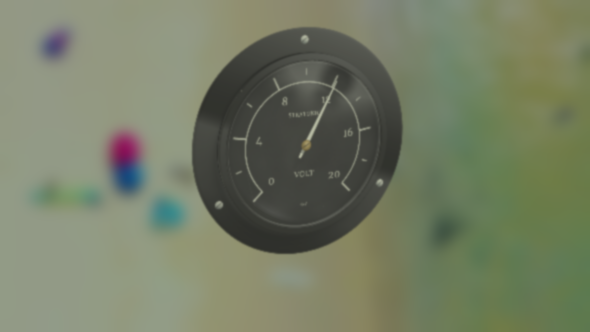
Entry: **12** V
